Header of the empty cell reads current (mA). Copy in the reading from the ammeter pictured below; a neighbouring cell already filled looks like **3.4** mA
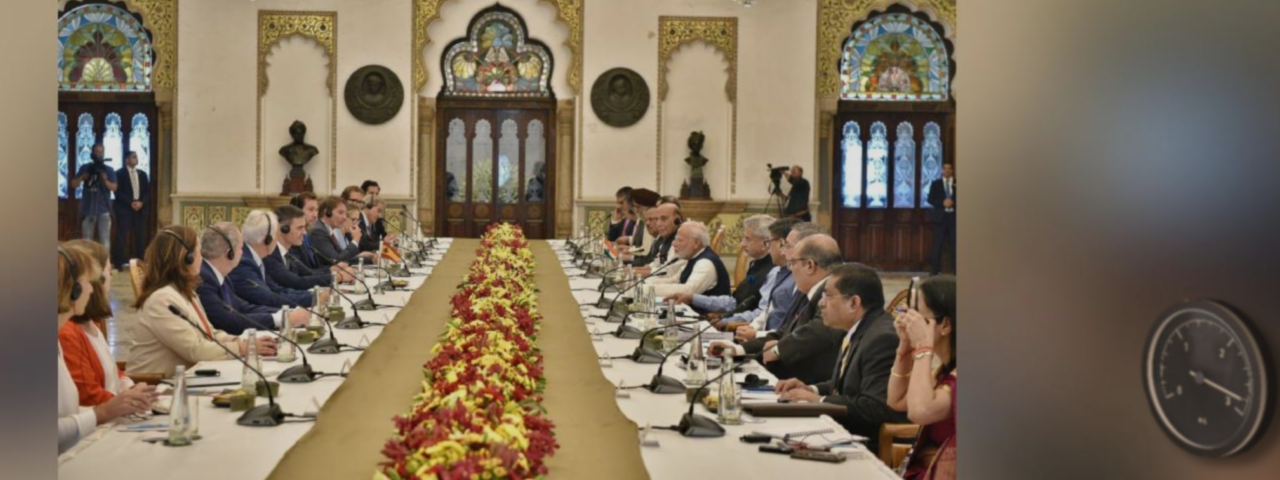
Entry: **2.8** mA
